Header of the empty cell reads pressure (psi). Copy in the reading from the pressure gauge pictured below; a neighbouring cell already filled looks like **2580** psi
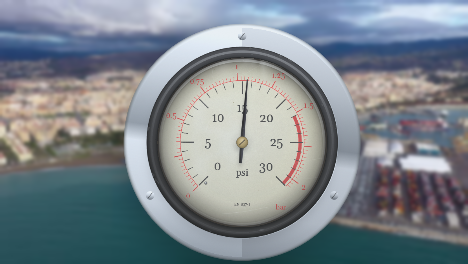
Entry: **15.5** psi
